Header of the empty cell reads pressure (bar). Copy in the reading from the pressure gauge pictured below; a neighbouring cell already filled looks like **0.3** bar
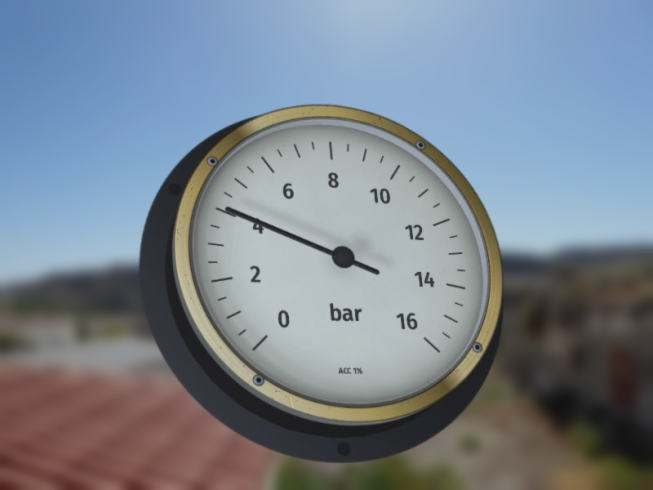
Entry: **4** bar
